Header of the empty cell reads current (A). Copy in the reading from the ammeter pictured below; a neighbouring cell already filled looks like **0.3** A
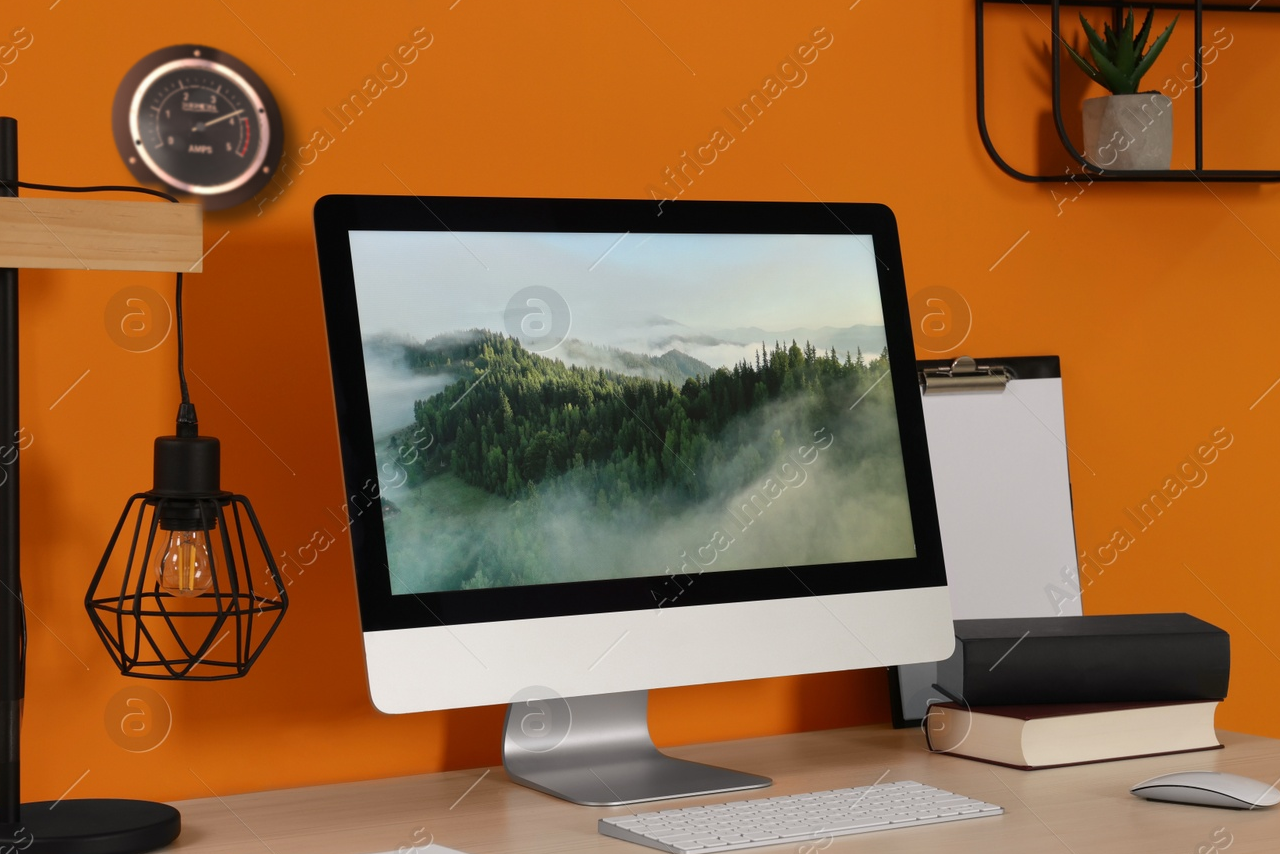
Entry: **3.8** A
